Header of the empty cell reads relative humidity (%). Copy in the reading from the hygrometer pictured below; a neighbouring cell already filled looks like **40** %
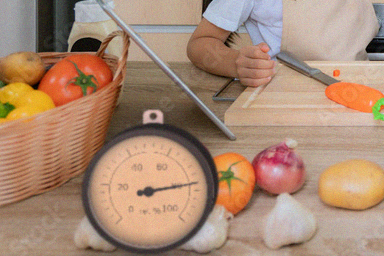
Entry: **80** %
